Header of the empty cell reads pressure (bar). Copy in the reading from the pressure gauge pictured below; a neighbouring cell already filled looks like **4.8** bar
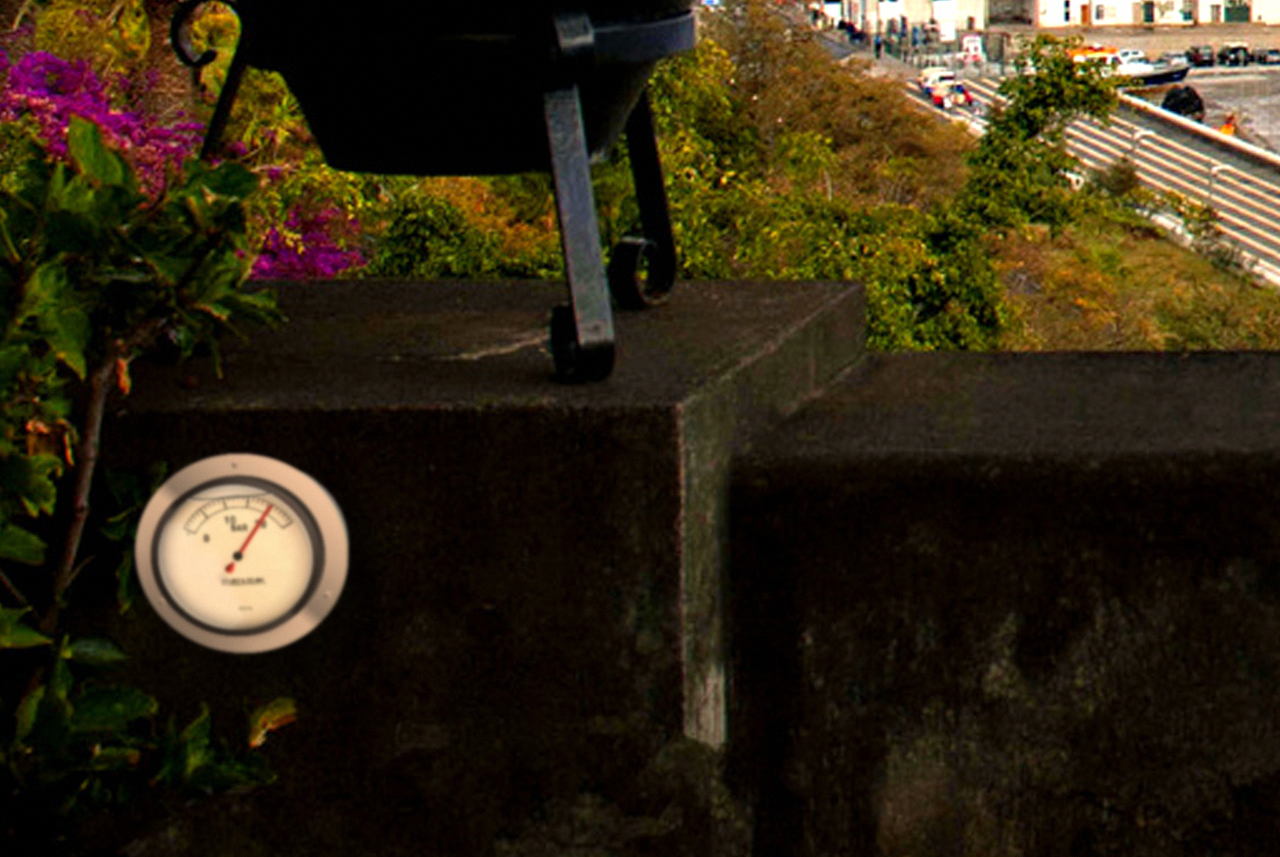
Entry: **20** bar
